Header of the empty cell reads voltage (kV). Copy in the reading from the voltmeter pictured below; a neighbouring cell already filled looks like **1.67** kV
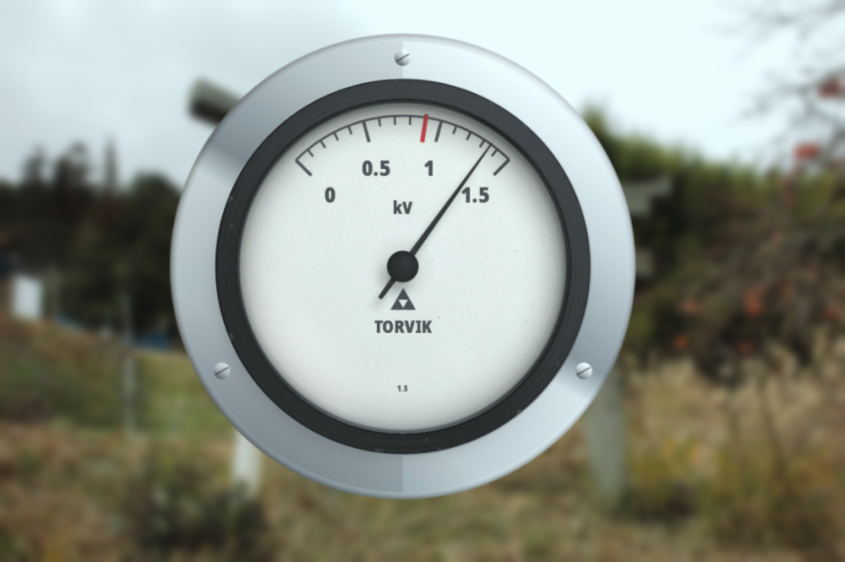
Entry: **1.35** kV
